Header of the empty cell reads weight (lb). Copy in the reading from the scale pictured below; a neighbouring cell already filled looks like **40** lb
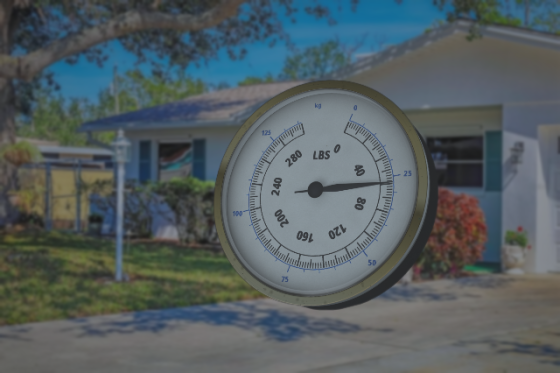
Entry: **60** lb
